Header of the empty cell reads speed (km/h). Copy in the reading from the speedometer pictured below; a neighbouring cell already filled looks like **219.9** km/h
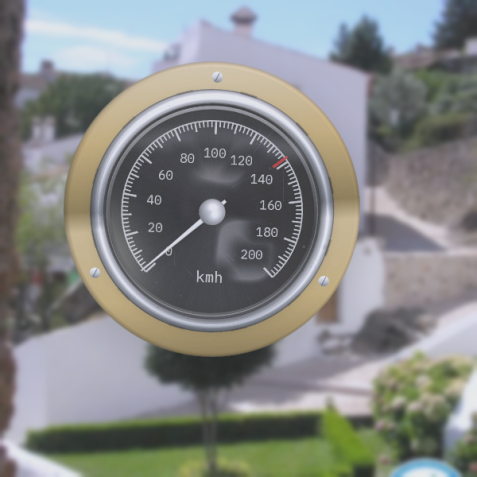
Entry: **2** km/h
